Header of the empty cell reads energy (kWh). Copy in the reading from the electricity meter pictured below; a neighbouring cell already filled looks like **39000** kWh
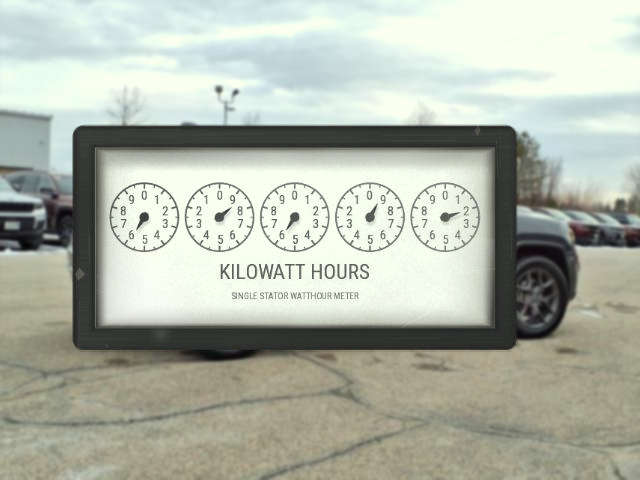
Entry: **58592** kWh
